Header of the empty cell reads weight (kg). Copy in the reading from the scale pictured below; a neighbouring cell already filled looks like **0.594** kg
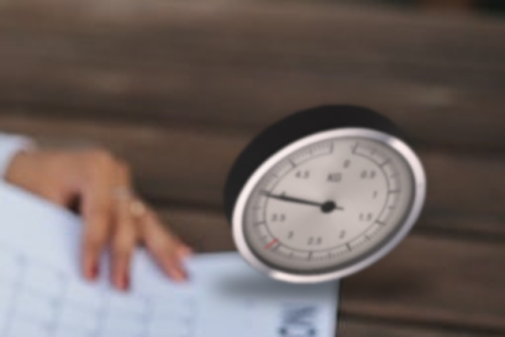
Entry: **4** kg
